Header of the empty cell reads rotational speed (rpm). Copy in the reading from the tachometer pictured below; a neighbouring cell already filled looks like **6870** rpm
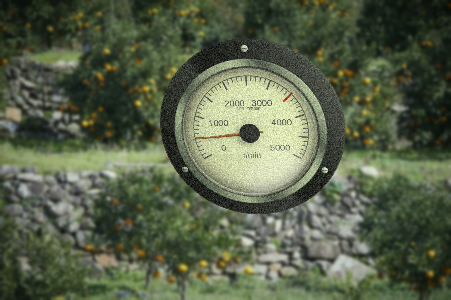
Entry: **500** rpm
